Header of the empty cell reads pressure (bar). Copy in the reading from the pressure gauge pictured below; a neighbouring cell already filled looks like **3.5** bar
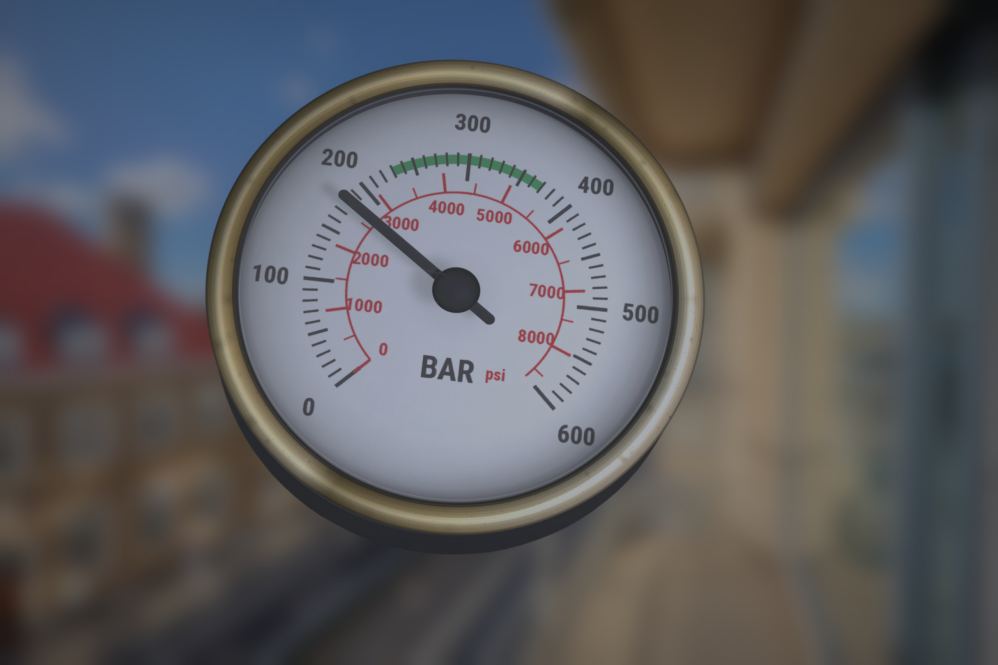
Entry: **180** bar
